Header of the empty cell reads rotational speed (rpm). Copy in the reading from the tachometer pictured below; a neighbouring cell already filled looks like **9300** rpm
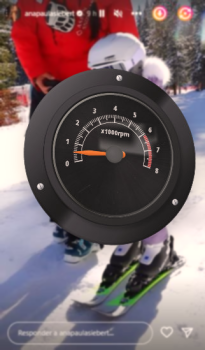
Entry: **500** rpm
